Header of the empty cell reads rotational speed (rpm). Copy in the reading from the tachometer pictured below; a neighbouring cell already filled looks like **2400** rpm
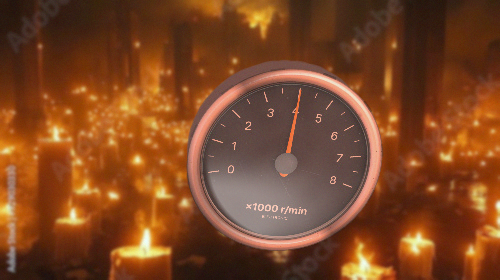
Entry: **4000** rpm
